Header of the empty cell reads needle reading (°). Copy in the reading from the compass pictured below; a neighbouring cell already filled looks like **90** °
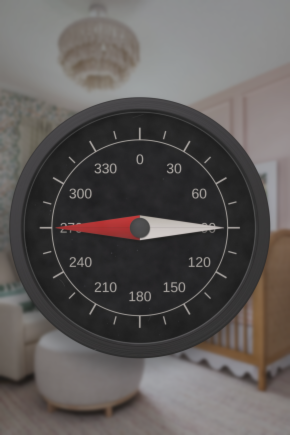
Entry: **270** °
